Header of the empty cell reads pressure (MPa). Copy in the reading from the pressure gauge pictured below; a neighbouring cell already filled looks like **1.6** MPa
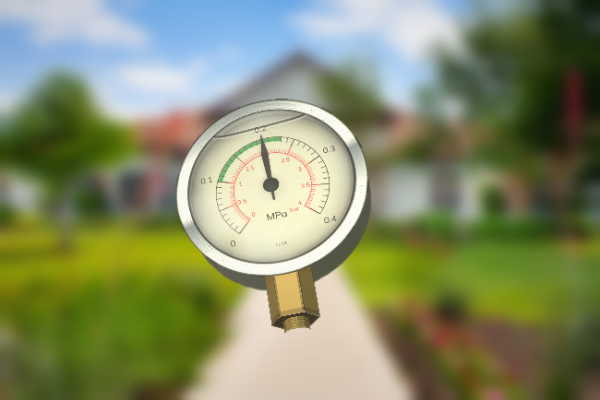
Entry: **0.2** MPa
